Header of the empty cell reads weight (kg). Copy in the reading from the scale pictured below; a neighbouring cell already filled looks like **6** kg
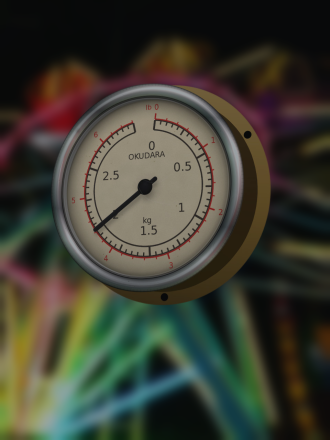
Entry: **2** kg
